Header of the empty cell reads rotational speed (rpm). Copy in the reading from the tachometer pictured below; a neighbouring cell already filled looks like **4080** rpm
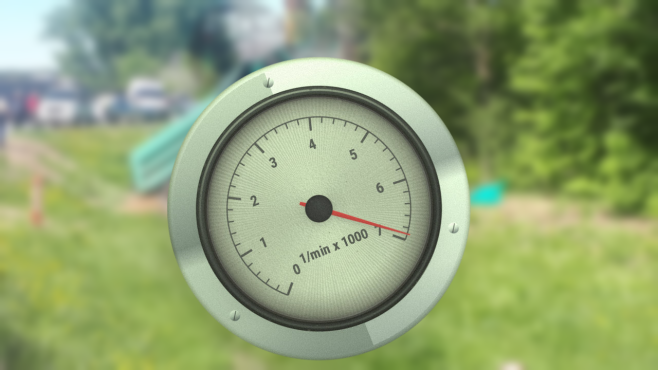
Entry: **6900** rpm
